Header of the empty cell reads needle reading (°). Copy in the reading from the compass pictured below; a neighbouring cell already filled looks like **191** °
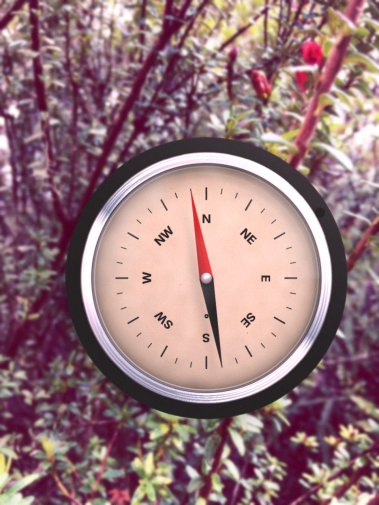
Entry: **350** °
